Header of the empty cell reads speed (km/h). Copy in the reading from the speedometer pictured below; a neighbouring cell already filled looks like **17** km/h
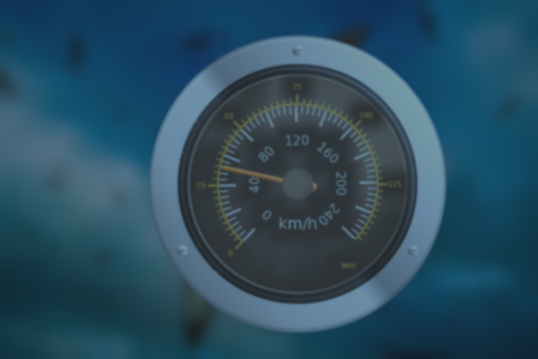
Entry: **52** km/h
